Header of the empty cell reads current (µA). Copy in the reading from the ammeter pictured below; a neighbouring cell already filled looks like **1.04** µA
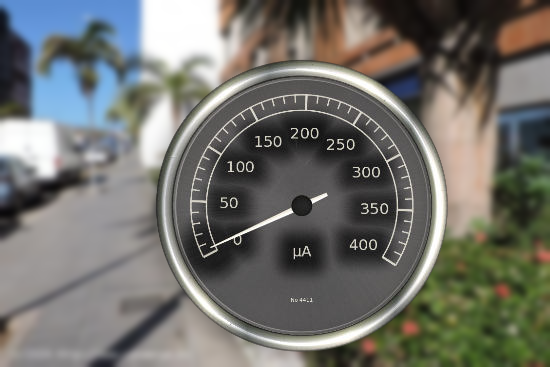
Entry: **5** µA
